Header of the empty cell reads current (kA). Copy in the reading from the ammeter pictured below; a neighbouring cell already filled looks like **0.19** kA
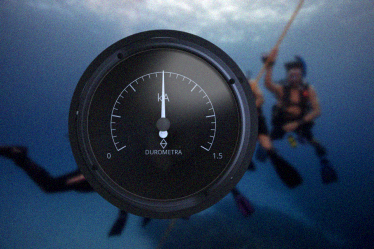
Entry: **0.75** kA
